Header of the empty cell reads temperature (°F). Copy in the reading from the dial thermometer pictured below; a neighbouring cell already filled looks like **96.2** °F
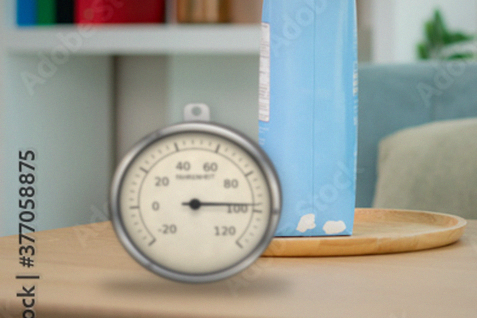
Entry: **96** °F
